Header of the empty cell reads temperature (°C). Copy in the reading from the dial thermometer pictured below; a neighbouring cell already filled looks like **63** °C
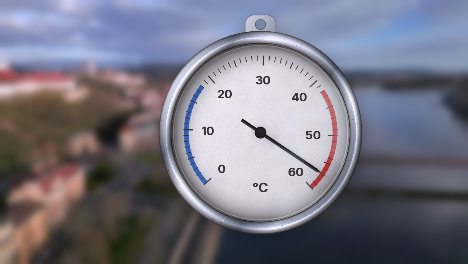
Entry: **57** °C
